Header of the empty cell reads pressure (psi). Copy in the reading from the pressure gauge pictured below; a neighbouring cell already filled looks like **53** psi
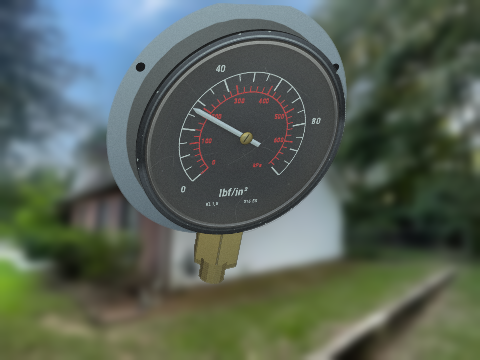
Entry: **27.5** psi
